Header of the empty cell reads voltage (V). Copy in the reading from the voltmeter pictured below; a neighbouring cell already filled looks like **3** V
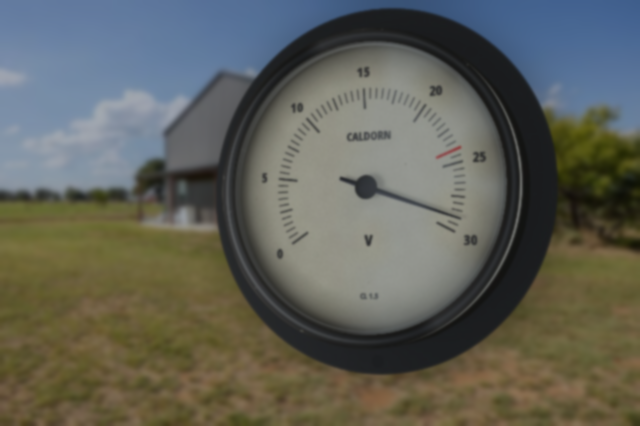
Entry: **29** V
